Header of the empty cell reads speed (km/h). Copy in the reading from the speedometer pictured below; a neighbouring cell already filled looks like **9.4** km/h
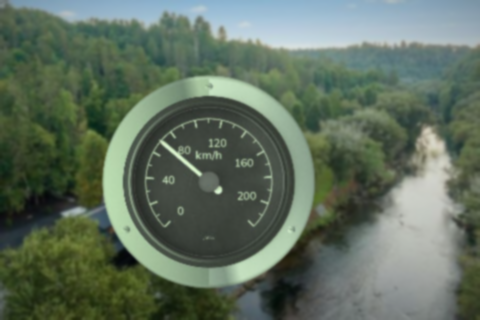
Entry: **70** km/h
